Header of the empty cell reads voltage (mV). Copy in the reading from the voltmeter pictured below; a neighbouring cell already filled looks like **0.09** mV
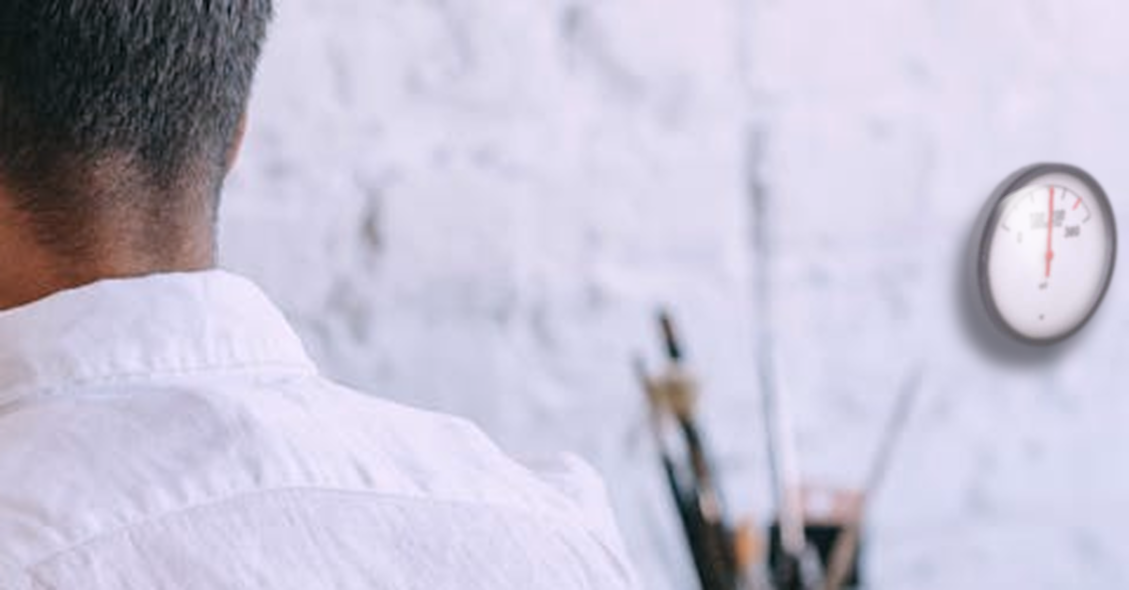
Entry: **150** mV
